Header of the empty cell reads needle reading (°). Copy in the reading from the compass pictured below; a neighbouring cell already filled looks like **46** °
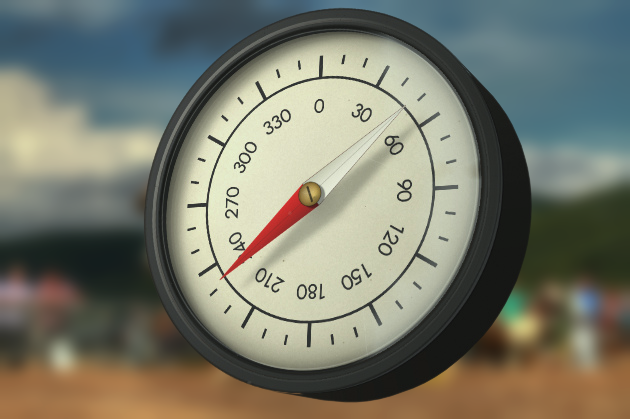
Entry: **230** °
